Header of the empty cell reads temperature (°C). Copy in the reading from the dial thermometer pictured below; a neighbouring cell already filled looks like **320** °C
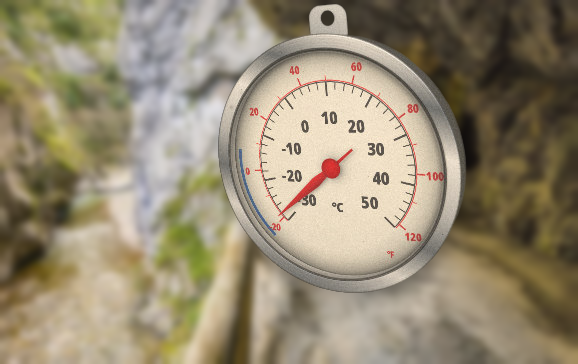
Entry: **-28** °C
